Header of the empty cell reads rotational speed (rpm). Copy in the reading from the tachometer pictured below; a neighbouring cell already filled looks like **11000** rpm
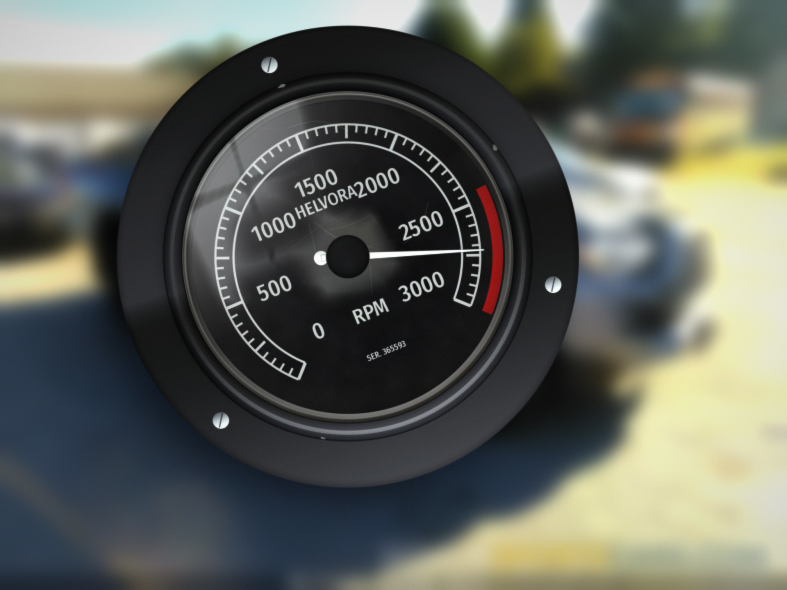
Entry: **2725** rpm
